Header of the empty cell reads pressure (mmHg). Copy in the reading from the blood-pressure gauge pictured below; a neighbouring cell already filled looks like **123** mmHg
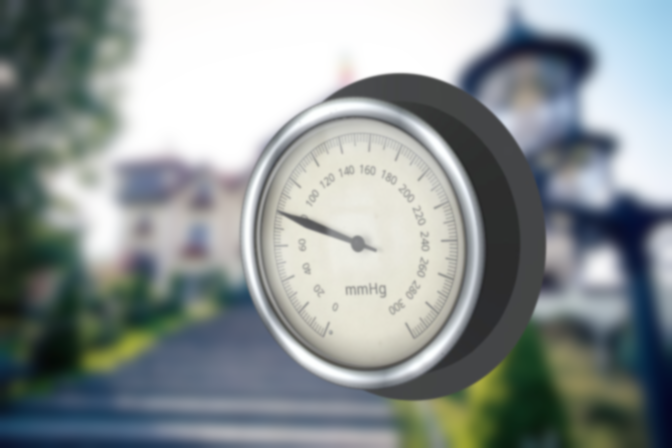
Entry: **80** mmHg
